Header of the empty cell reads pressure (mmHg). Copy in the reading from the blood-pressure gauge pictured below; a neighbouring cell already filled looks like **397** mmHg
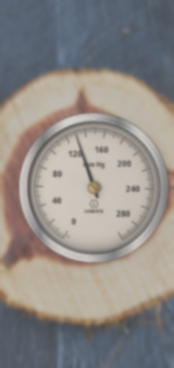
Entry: **130** mmHg
